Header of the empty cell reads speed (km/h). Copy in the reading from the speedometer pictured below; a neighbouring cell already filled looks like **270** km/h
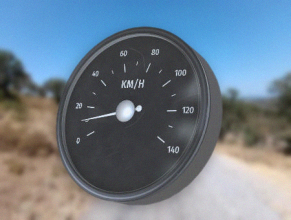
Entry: **10** km/h
